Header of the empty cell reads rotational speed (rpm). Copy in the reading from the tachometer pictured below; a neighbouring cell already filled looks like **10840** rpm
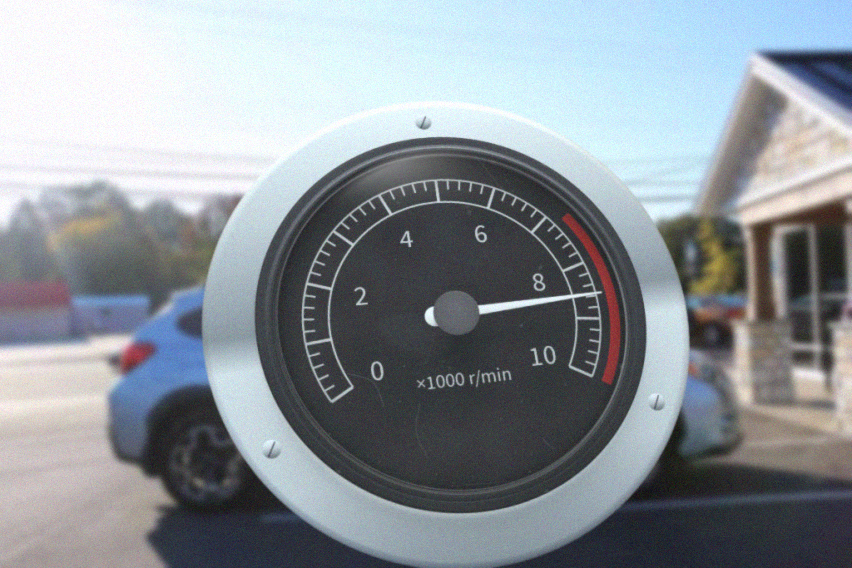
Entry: **8600** rpm
